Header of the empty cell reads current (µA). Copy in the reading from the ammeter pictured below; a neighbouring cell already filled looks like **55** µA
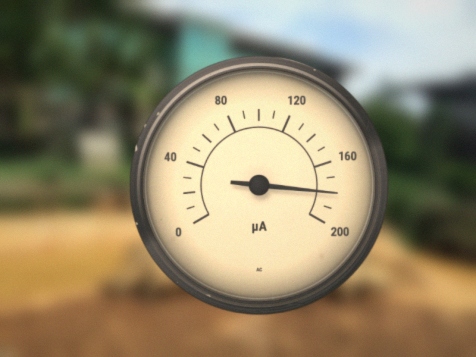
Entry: **180** µA
